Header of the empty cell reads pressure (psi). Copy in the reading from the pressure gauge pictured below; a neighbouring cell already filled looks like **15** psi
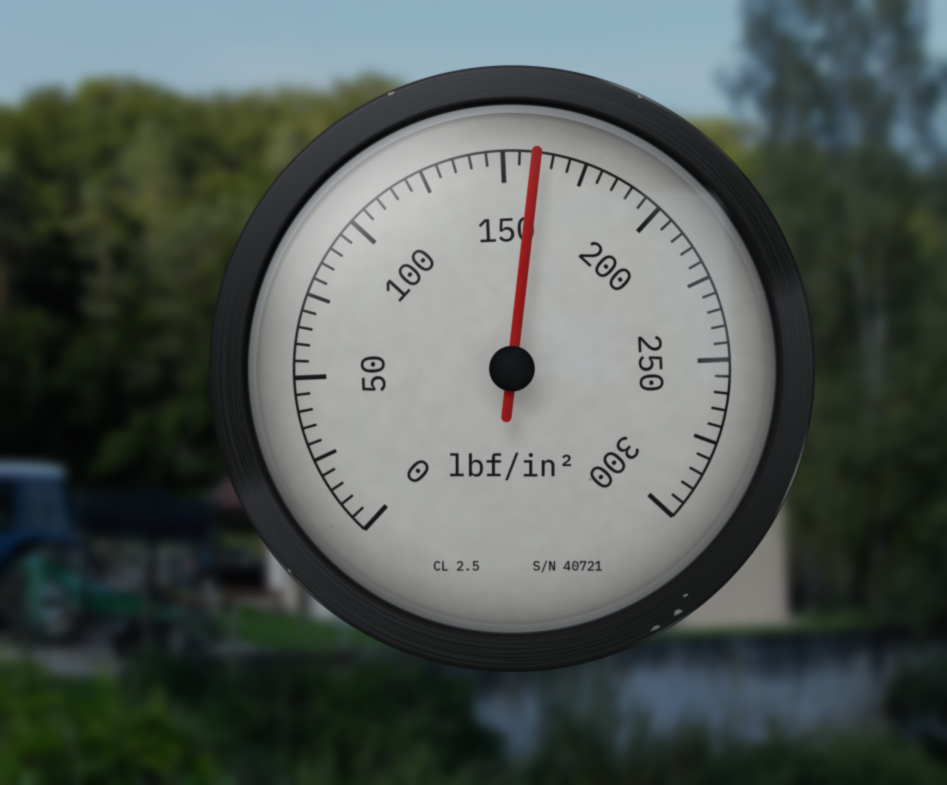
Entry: **160** psi
